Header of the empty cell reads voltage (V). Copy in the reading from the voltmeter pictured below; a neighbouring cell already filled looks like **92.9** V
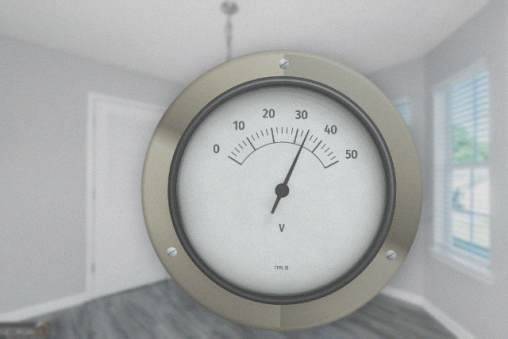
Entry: **34** V
